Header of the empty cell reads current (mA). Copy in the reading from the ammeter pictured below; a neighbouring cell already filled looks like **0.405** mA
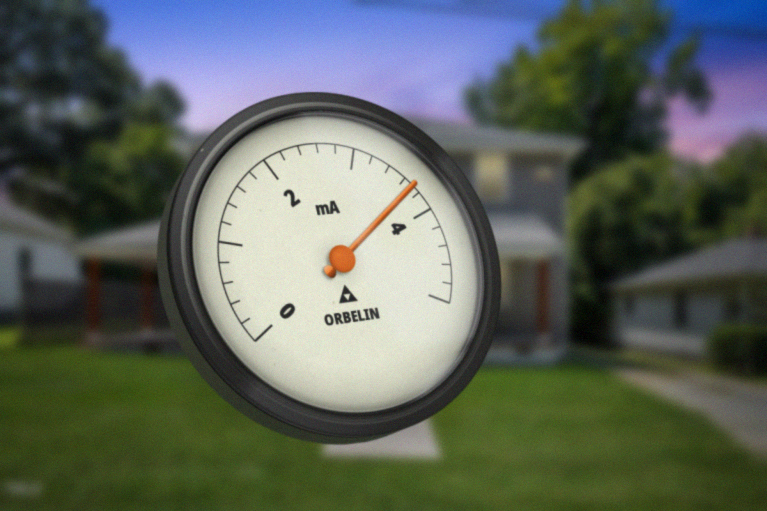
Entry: **3.7** mA
